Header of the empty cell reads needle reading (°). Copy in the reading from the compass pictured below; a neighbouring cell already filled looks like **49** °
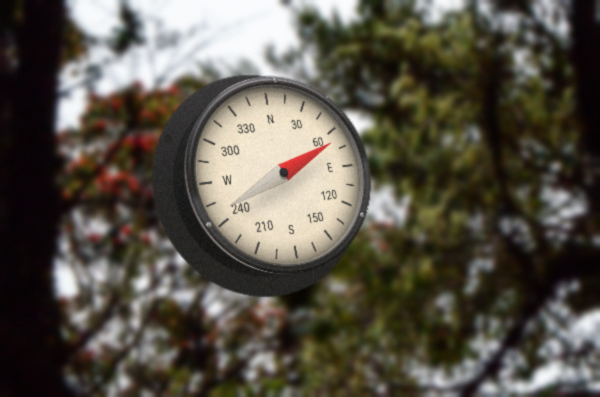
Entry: **67.5** °
